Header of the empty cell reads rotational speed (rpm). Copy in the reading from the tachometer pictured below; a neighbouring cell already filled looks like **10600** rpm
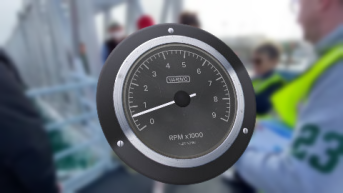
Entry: **600** rpm
